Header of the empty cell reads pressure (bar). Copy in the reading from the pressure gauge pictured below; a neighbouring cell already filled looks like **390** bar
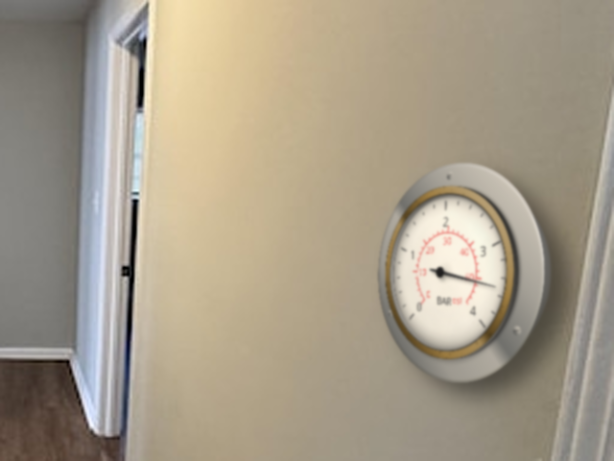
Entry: **3.5** bar
